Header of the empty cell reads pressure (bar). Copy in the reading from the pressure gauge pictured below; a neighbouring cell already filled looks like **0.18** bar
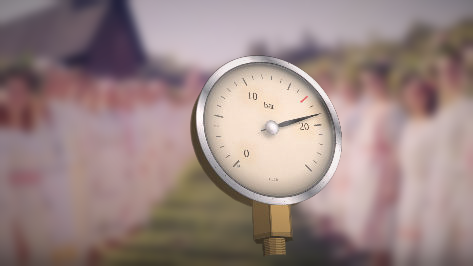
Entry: **19** bar
